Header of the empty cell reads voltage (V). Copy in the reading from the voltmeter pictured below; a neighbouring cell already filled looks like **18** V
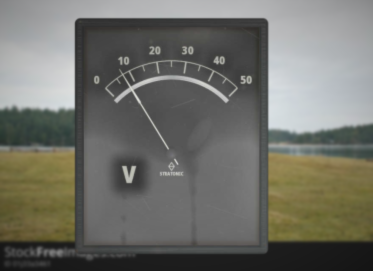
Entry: **7.5** V
